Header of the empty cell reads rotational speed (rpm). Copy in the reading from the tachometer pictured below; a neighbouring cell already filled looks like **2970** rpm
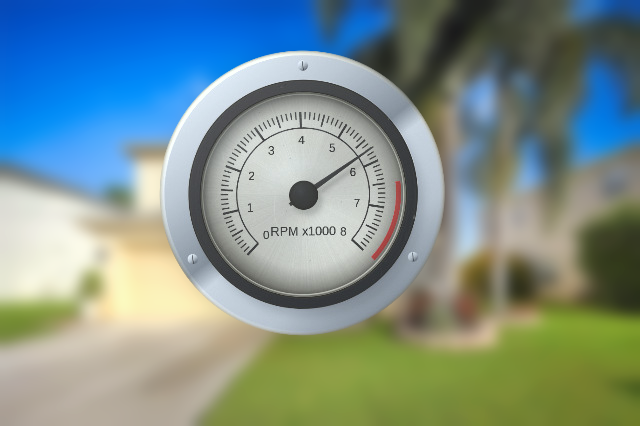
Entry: **5700** rpm
